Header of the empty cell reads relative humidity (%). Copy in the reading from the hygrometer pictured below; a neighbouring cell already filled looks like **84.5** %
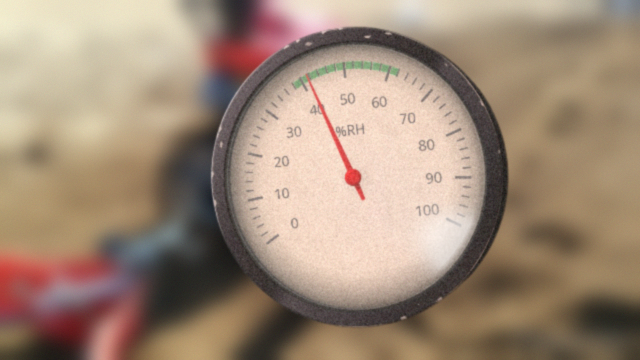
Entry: **42** %
